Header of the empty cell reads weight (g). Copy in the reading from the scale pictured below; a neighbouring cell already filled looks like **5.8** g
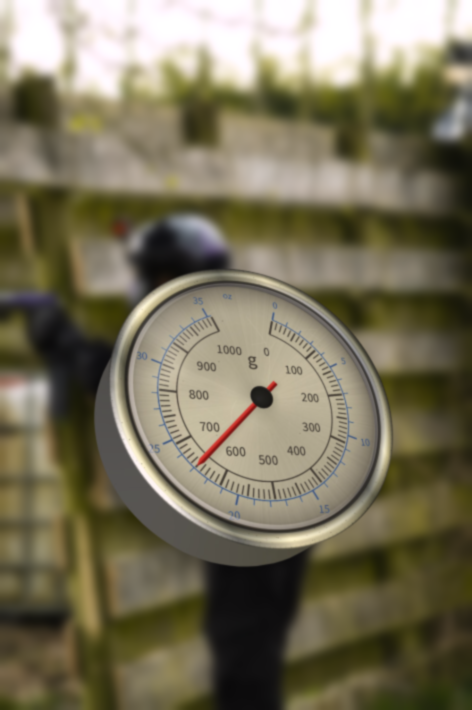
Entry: **650** g
